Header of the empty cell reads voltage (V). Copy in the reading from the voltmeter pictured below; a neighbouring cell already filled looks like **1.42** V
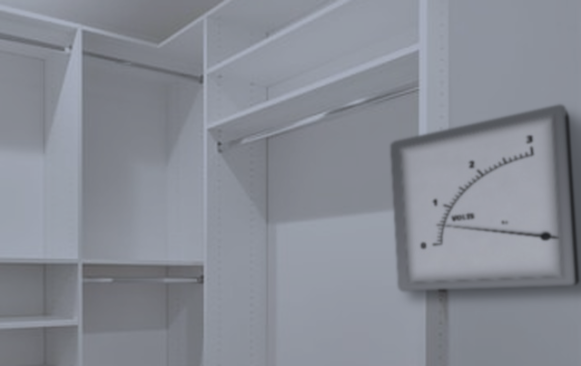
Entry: **0.5** V
